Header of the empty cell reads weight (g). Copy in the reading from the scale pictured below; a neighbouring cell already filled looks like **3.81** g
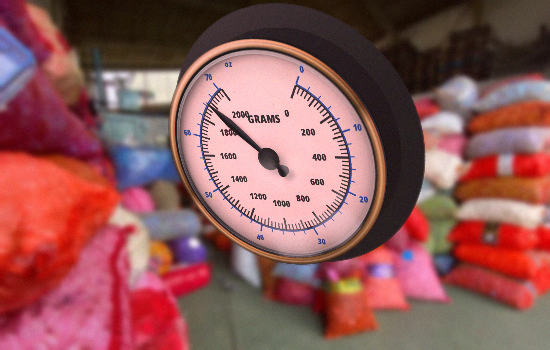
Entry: **1900** g
